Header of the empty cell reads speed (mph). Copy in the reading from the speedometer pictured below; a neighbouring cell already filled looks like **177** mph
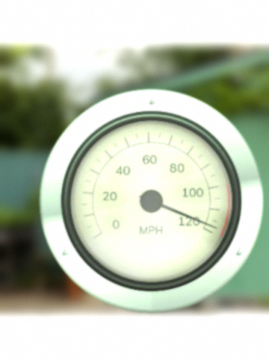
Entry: **117.5** mph
